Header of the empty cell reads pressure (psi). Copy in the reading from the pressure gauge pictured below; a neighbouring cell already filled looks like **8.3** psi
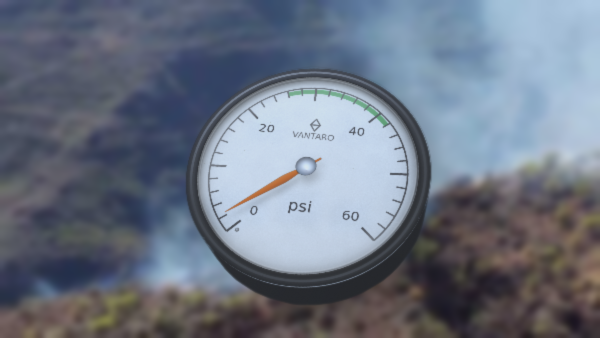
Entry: **2** psi
